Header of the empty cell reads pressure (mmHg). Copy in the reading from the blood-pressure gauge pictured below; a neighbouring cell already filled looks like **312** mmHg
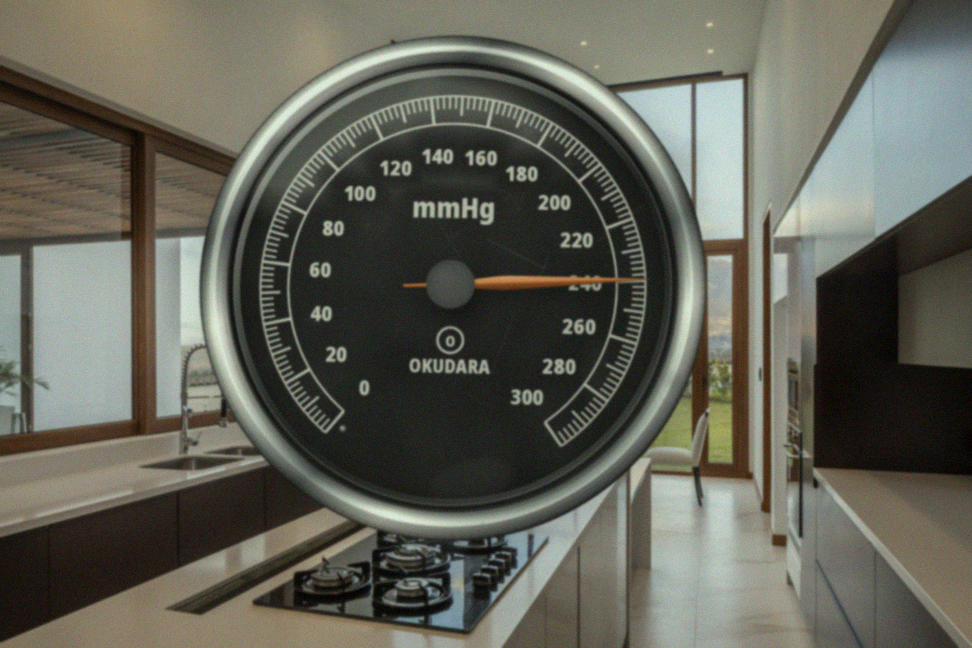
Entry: **240** mmHg
